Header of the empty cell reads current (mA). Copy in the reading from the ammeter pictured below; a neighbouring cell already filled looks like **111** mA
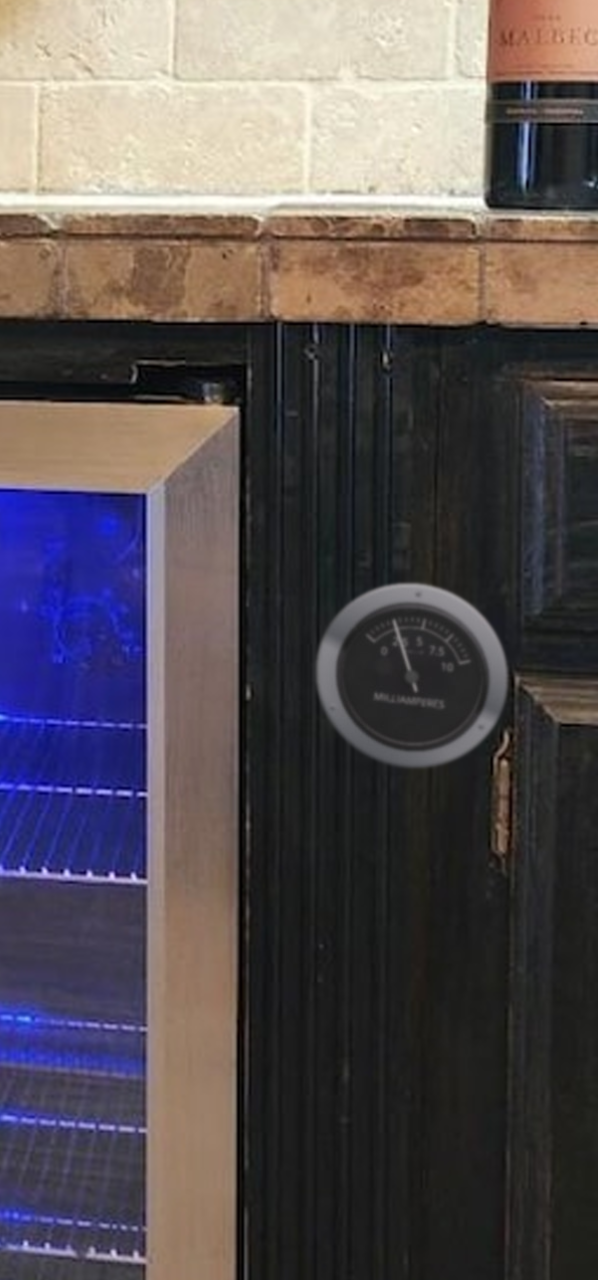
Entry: **2.5** mA
